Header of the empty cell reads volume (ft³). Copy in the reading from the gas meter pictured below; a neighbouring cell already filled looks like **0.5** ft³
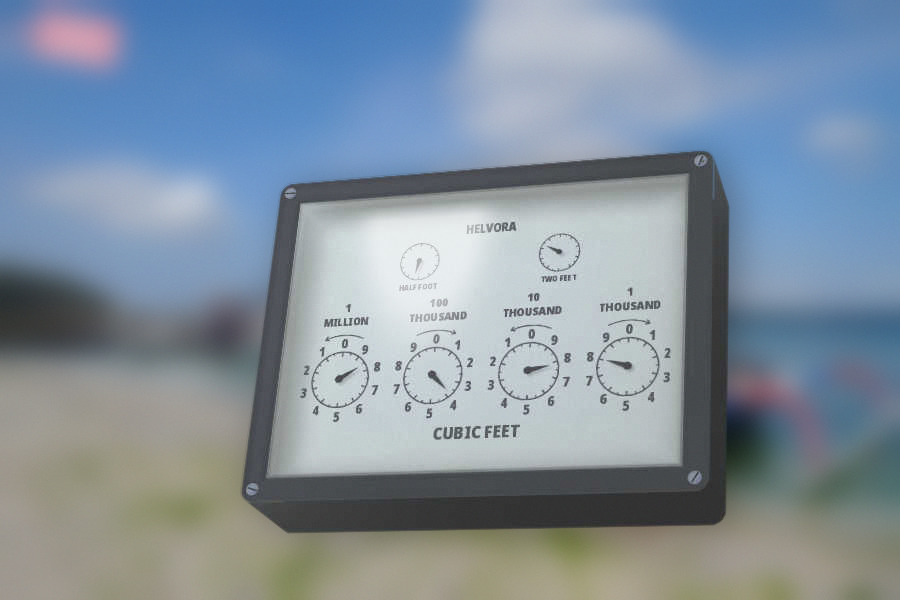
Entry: **837800** ft³
